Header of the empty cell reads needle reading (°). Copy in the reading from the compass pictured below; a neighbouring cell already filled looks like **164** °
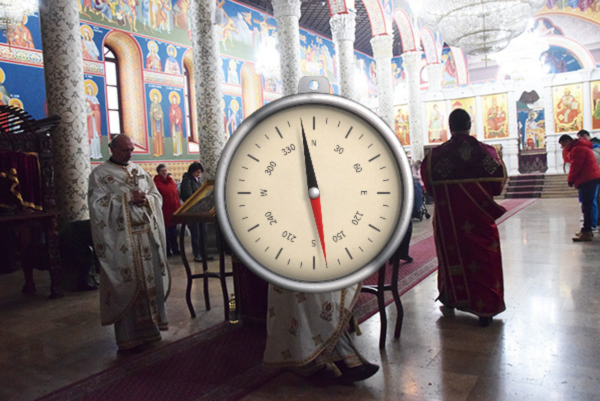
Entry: **170** °
